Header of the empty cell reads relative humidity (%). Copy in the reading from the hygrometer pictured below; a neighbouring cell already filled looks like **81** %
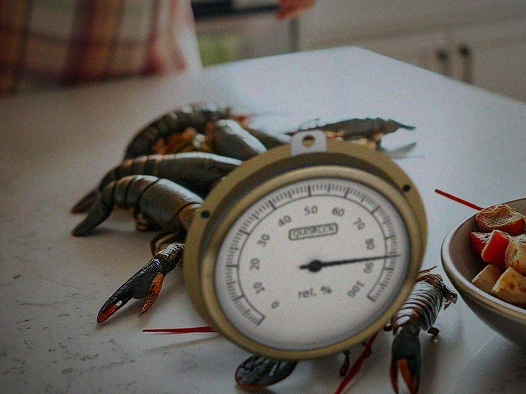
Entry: **85** %
